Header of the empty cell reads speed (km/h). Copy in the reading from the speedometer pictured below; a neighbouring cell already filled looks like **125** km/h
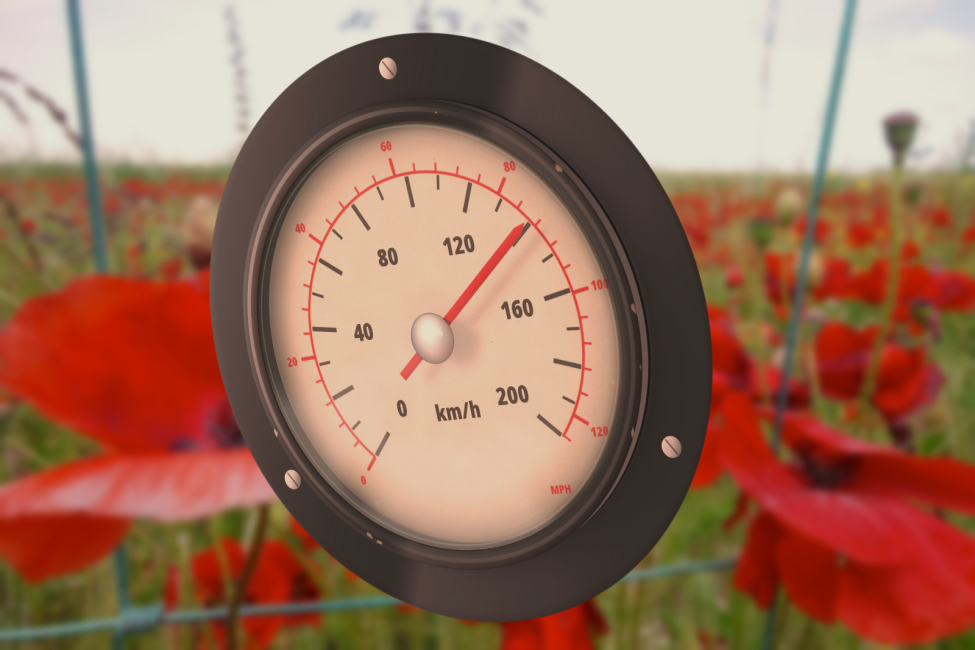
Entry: **140** km/h
